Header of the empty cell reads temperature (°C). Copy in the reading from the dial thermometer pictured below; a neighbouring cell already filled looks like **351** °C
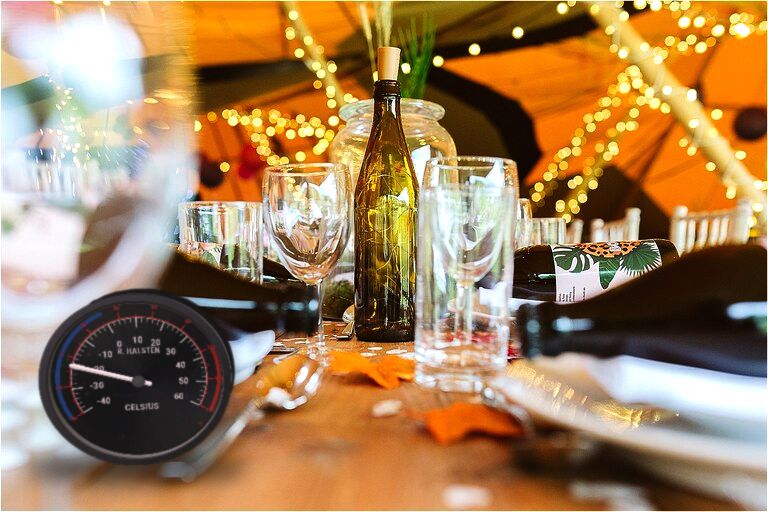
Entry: **-20** °C
